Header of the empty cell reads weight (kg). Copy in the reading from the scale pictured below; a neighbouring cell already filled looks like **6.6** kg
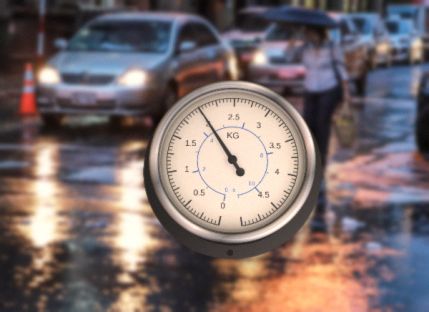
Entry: **2** kg
